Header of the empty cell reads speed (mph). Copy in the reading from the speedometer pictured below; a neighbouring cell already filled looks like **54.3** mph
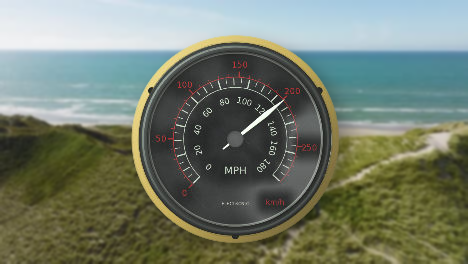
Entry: **125** mph
